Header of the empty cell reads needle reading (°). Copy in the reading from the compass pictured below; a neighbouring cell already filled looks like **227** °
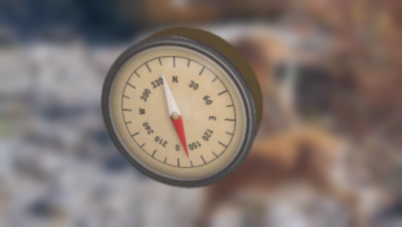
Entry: **165** °
